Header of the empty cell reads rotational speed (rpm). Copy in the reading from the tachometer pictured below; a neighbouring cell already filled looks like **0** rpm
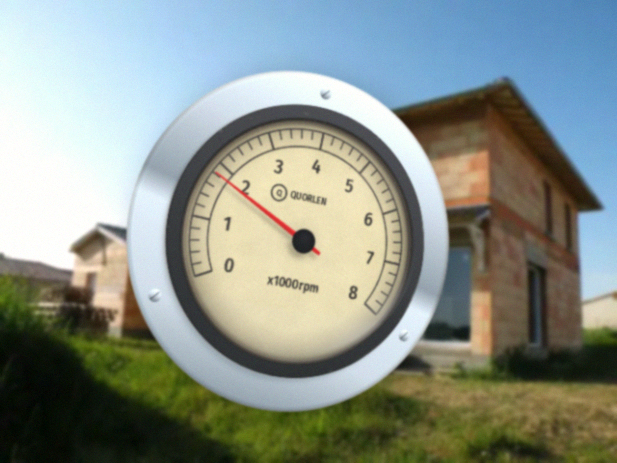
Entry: **1800** rpm
